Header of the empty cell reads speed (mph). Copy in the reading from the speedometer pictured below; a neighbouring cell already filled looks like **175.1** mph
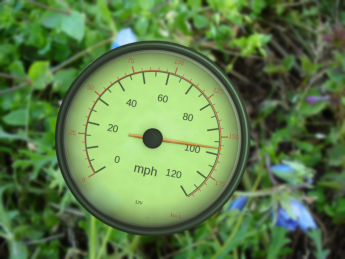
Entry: **97.5** mph
